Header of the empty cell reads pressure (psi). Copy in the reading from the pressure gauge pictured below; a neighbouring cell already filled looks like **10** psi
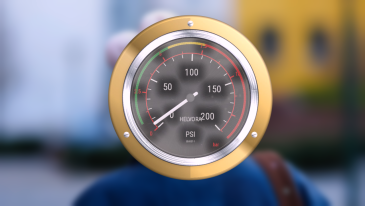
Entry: **5** psi
